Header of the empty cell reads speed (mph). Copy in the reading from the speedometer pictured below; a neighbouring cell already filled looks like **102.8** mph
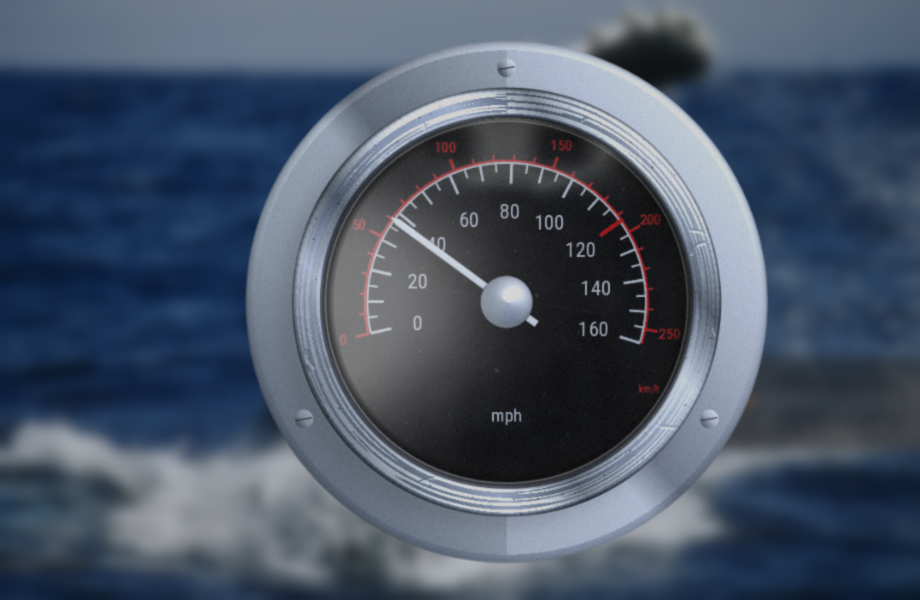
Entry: **37.5** mph
